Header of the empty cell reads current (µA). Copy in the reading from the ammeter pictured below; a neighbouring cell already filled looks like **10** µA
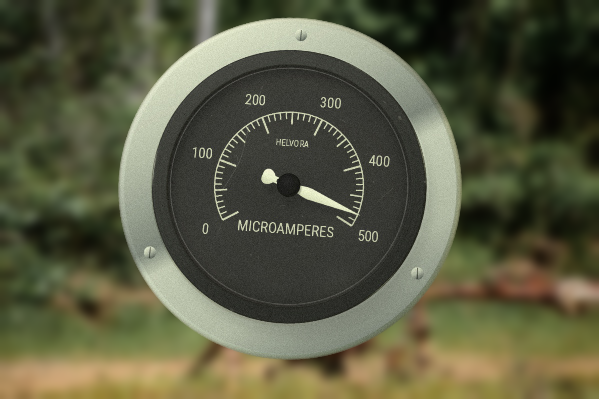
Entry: **480** µA
